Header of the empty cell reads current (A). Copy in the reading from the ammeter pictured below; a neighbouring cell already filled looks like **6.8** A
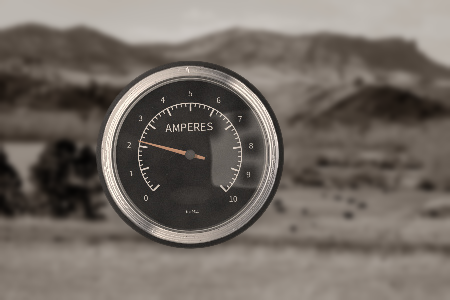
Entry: **2.2** A
